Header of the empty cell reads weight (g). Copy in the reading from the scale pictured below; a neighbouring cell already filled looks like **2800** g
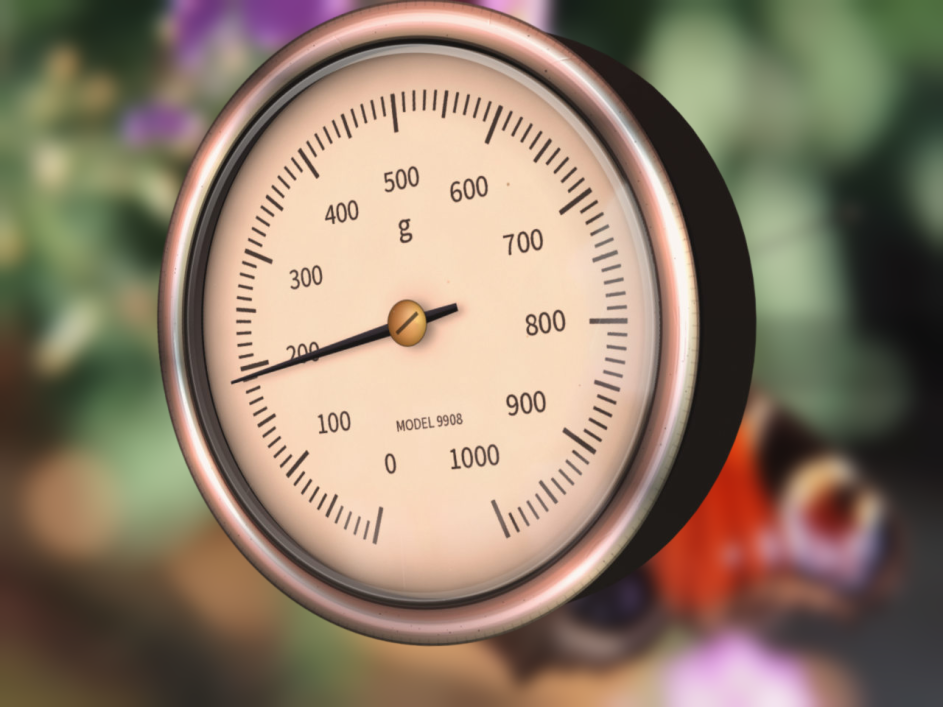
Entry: **190** g
